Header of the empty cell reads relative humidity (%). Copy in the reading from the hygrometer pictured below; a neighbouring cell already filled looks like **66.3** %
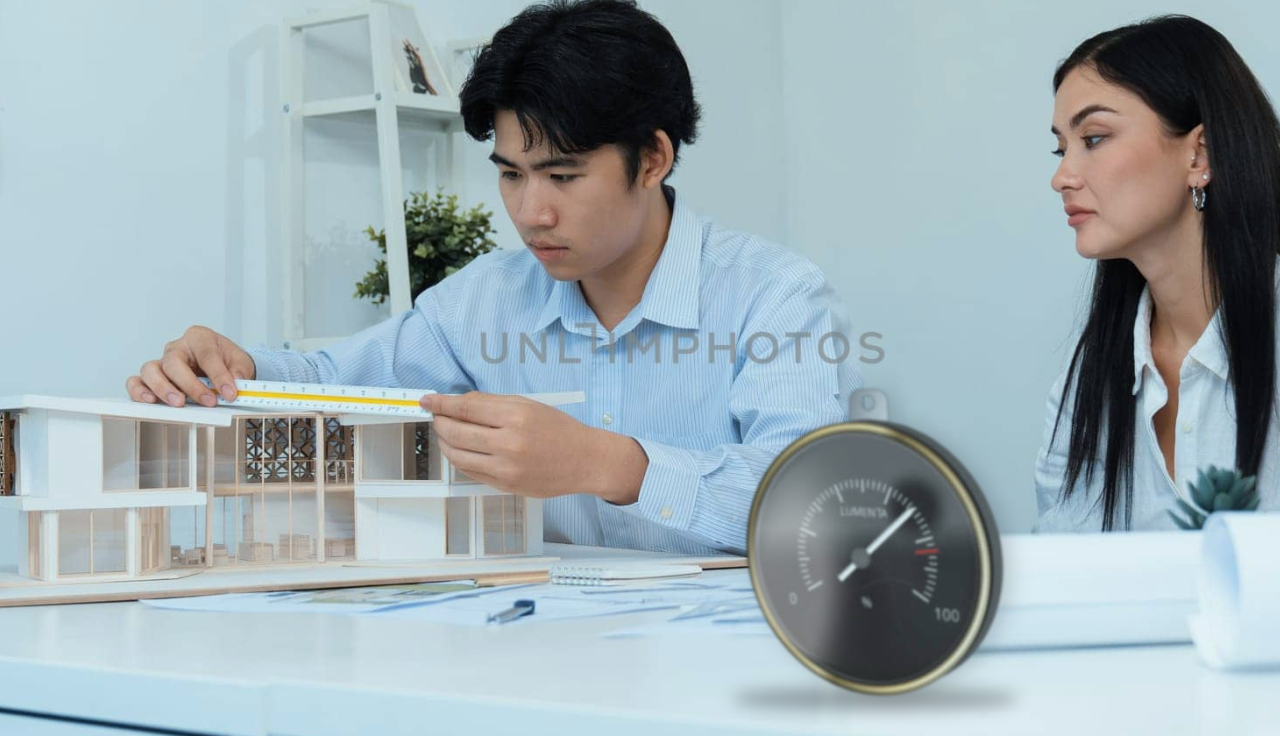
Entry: **70** %
